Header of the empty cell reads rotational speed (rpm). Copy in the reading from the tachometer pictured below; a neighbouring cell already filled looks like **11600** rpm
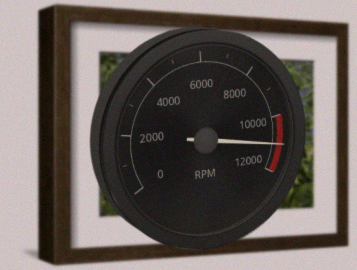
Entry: **11000** rpm
